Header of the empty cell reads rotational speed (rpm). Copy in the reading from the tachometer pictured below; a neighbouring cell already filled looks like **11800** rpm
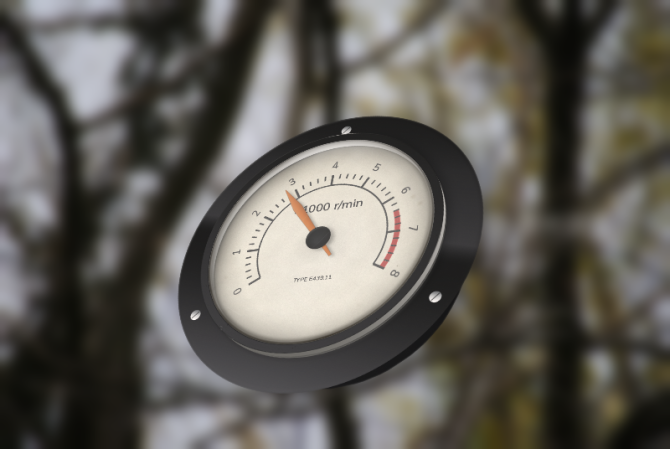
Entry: **2800** rpm
